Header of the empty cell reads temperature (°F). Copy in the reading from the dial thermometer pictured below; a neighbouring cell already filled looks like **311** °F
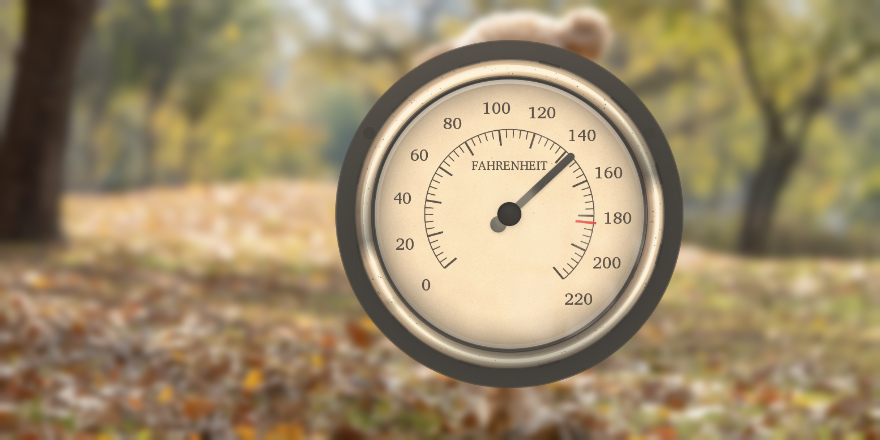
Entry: **144** °F
